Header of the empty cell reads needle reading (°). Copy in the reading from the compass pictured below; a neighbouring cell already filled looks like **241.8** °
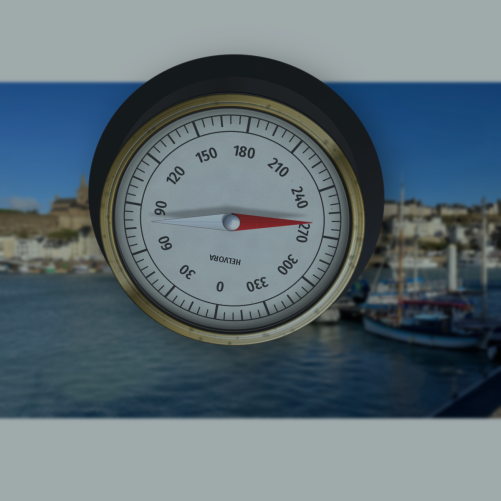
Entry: **260** °
